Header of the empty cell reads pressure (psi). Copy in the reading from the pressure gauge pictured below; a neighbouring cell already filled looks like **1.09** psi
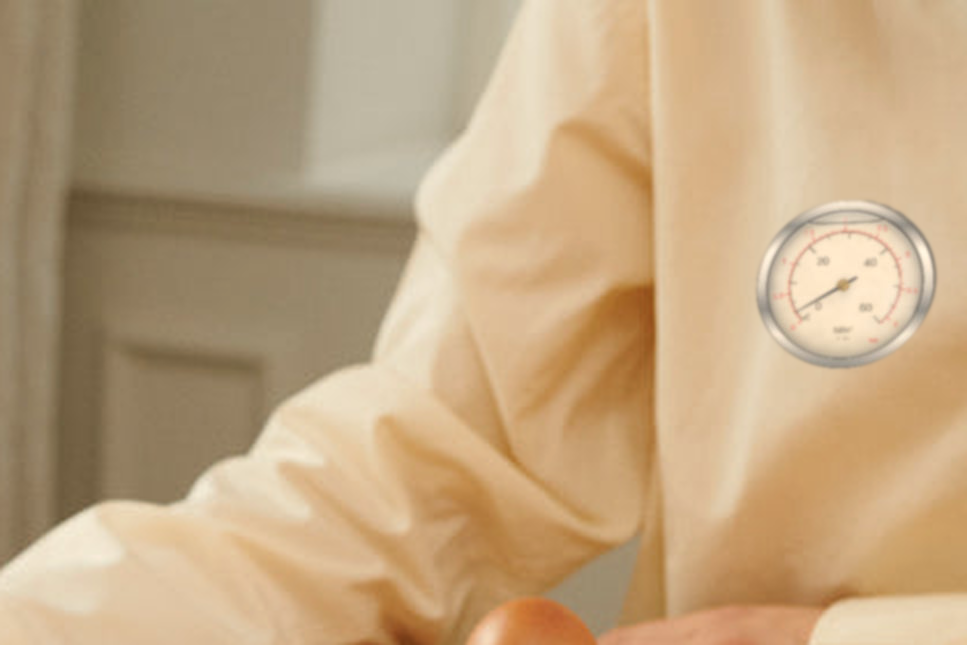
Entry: **2.5** psi
